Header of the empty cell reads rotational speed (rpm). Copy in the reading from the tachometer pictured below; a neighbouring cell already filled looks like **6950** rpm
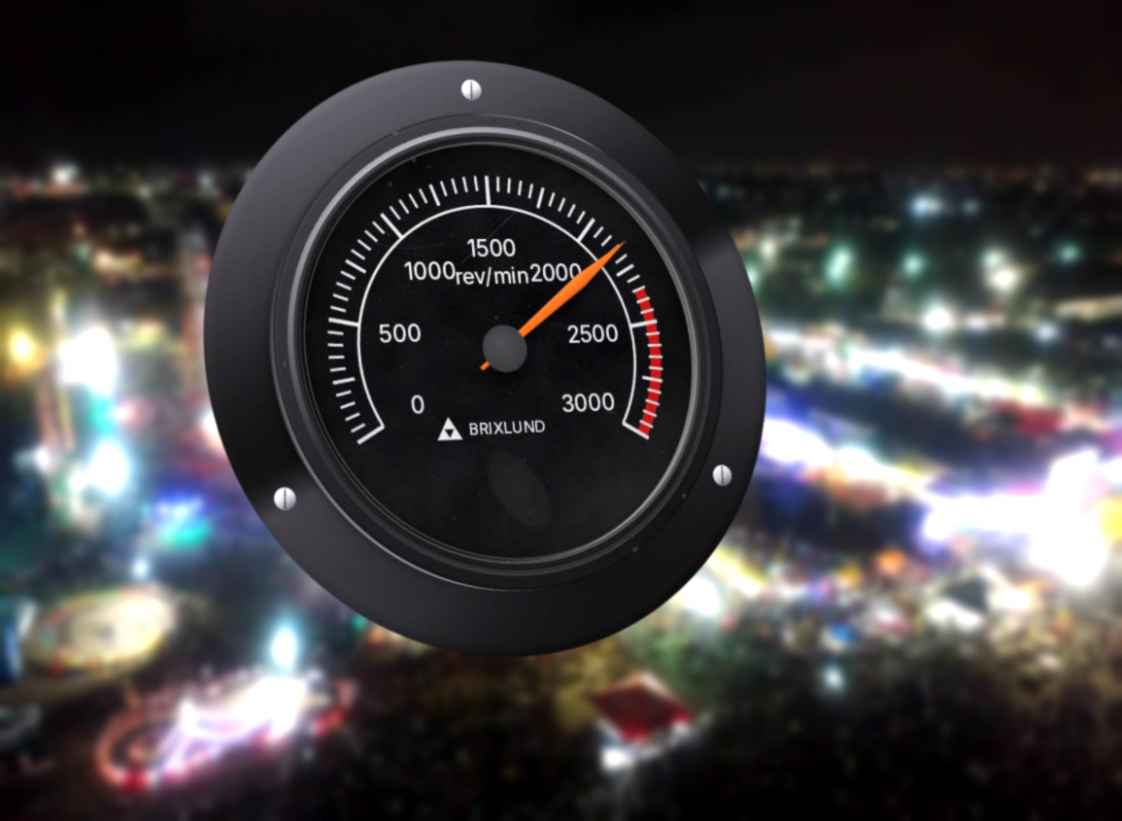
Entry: **2150** rpm
